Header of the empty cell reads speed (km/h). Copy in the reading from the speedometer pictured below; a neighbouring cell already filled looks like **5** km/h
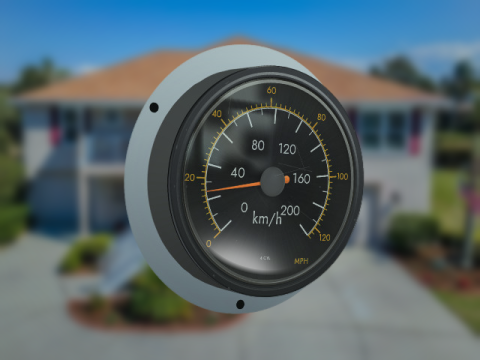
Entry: **25** km/h
